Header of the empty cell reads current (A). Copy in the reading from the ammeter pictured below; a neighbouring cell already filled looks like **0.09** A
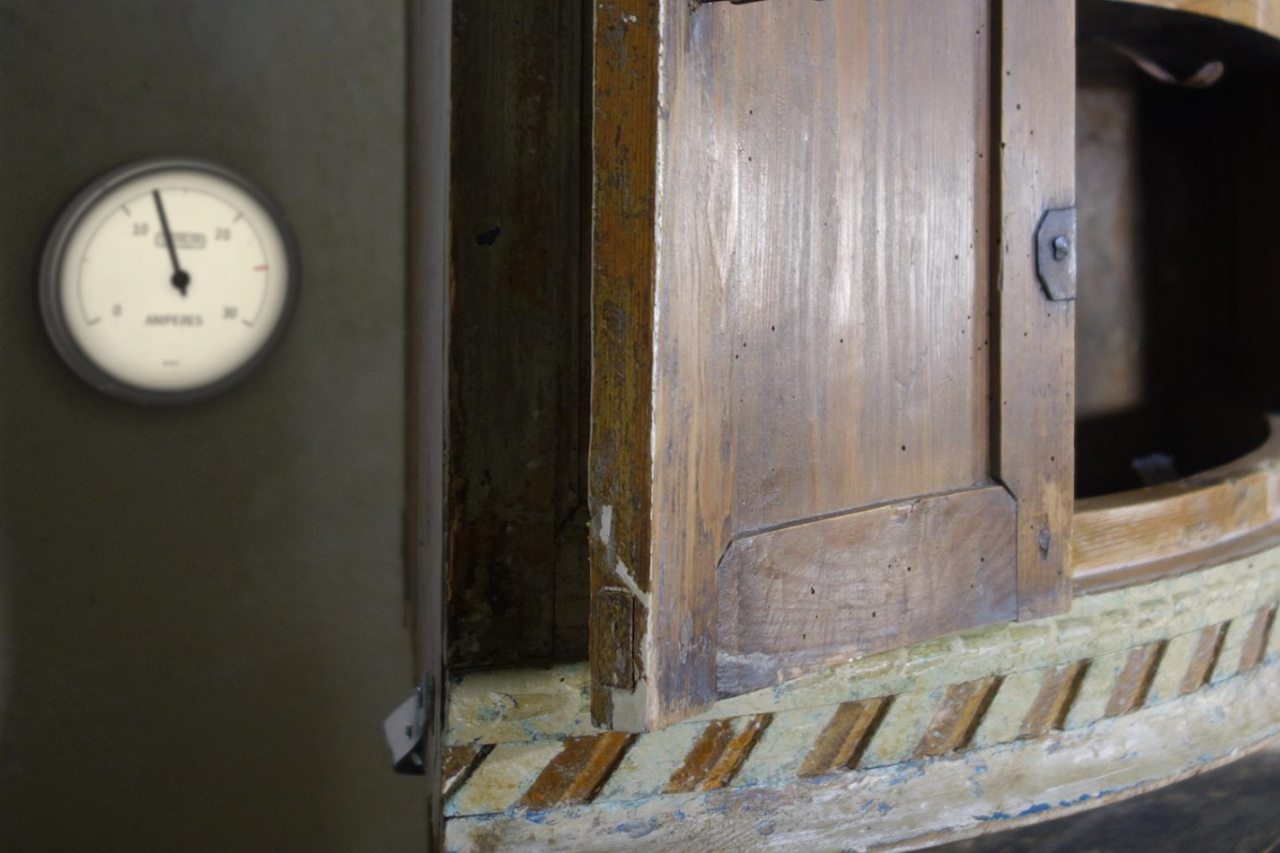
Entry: **12.5** A
